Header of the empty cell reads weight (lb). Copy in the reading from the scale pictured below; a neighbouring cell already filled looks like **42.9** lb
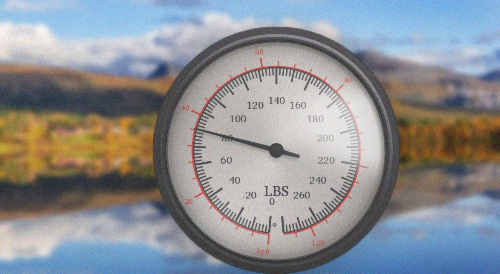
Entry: **80** lb
